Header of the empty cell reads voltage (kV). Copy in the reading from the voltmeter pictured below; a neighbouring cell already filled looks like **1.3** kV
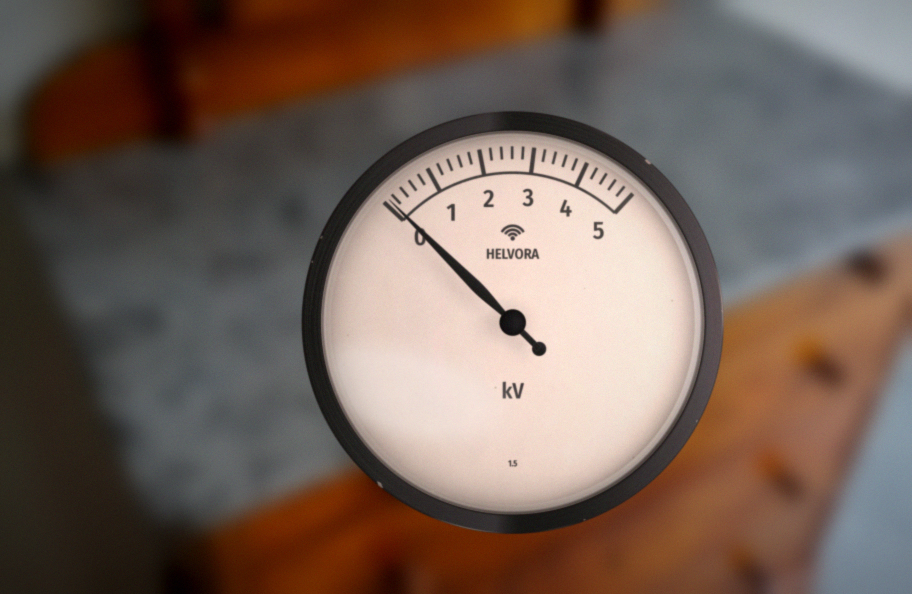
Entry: **0.1** kV
